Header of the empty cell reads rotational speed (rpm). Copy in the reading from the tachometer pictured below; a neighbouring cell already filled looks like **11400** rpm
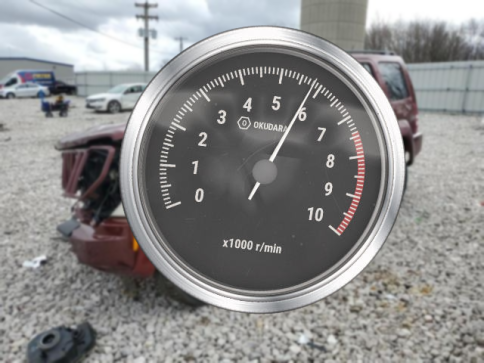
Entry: **5800** rpm
